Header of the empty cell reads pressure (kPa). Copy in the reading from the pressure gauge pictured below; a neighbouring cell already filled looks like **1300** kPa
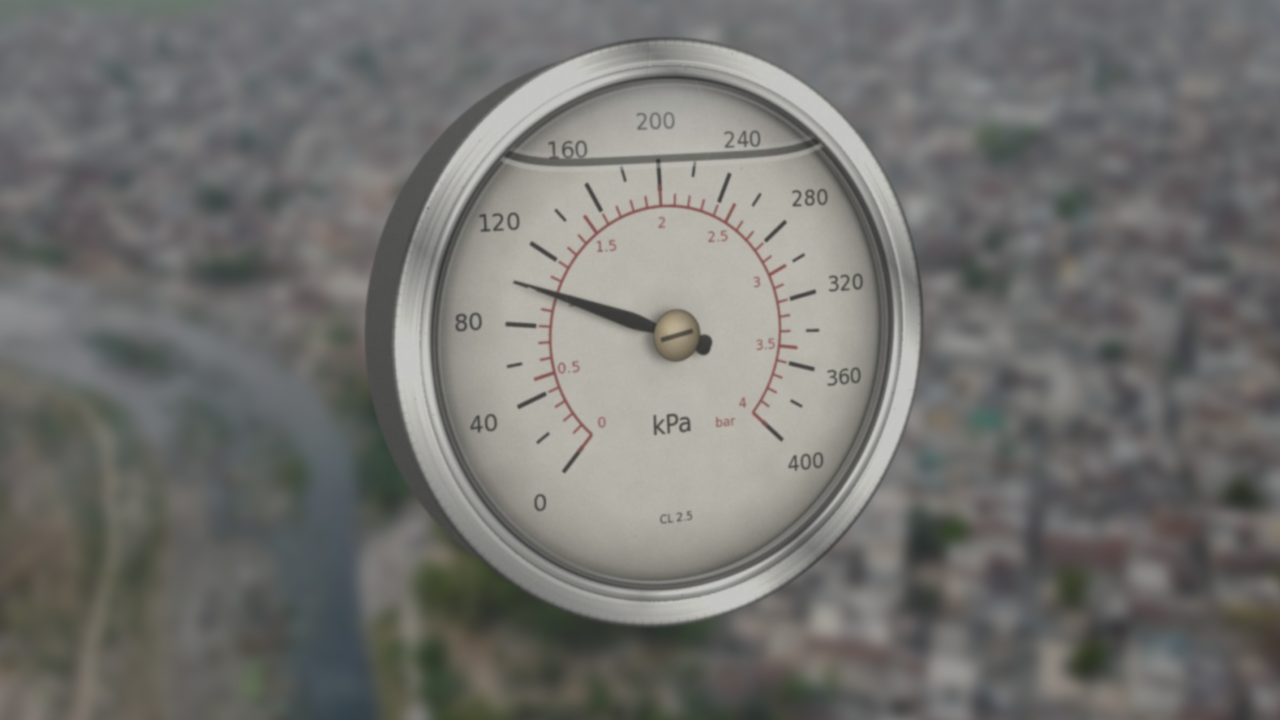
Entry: **100** kPa
